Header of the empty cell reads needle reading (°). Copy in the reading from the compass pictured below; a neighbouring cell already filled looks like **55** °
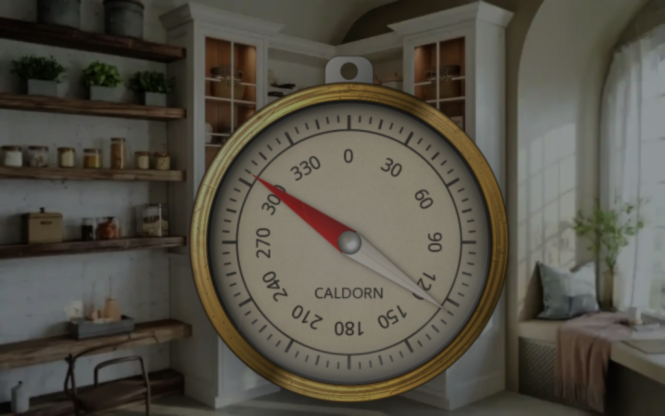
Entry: **305** °
